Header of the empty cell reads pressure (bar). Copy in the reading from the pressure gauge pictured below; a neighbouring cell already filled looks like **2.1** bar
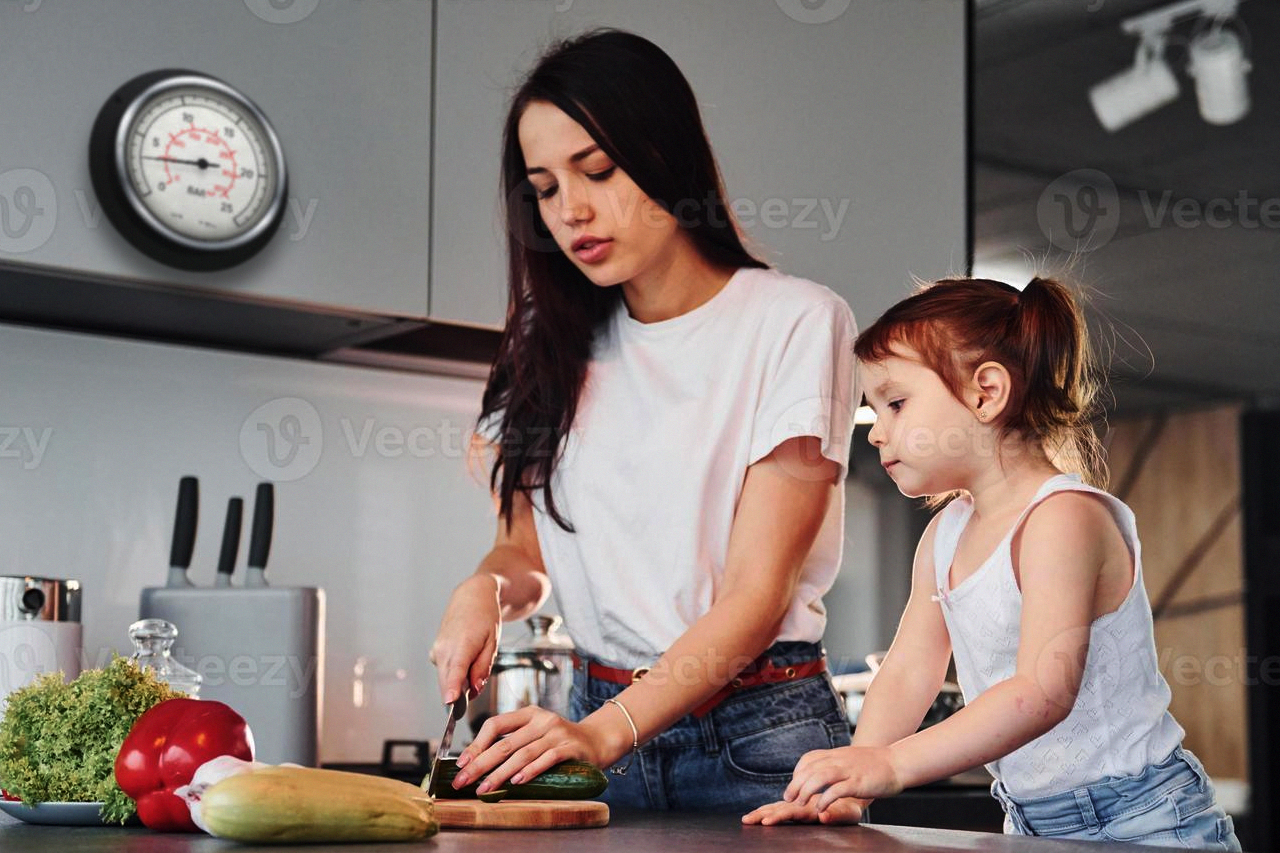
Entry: **3** bar
